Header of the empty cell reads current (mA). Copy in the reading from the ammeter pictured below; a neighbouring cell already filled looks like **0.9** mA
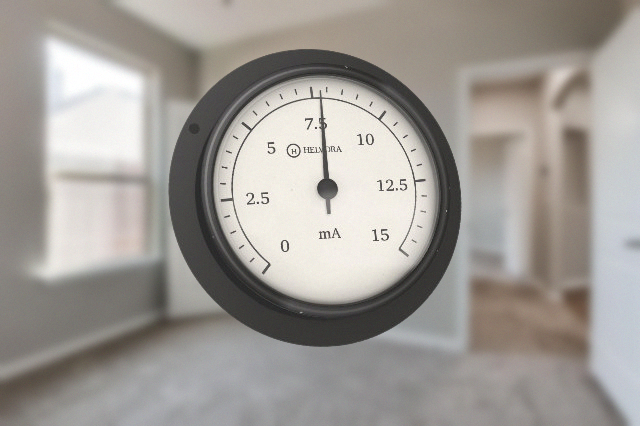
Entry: **7.75** mA
